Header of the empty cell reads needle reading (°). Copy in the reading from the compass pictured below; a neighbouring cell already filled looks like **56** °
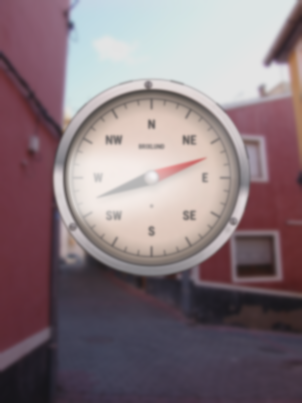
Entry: **70** °
